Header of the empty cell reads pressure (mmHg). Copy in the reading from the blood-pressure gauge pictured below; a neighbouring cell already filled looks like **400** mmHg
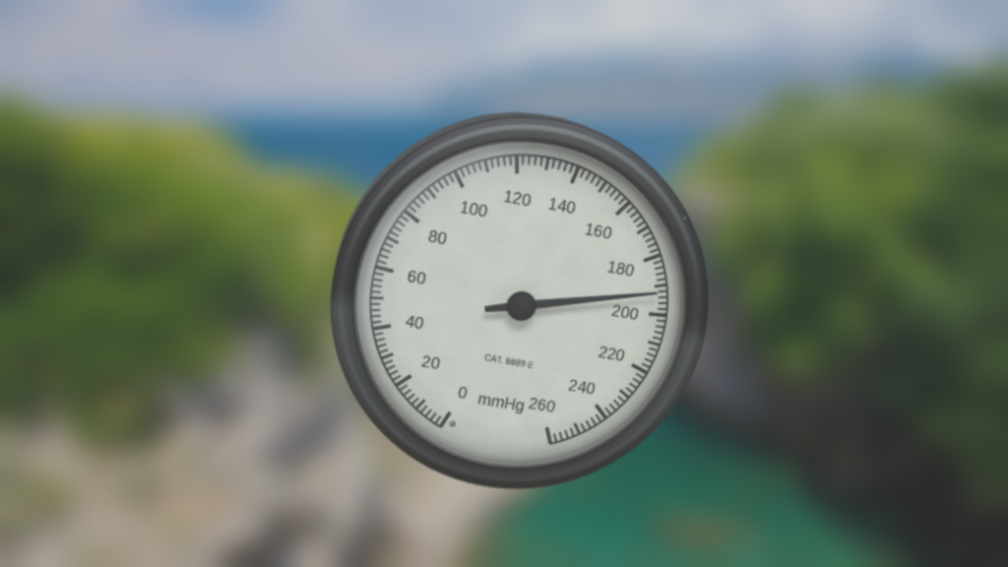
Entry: **192** mmHg
